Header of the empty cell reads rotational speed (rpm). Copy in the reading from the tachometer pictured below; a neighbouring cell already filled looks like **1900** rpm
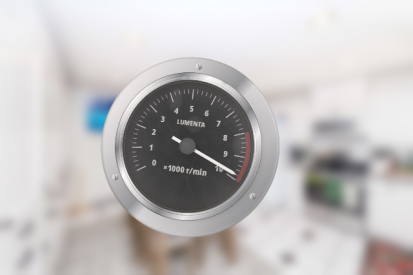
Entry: **9800** rpm
